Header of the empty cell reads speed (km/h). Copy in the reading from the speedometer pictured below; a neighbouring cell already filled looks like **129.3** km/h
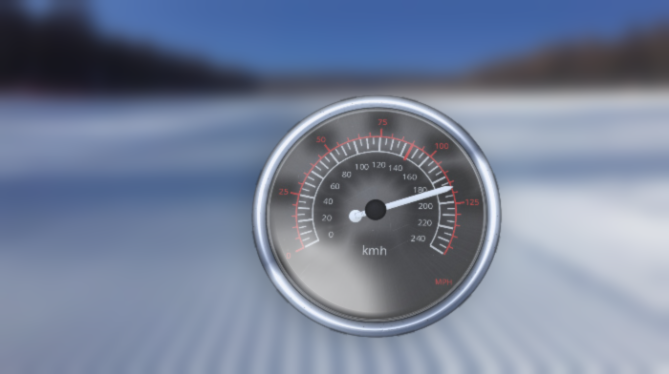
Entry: **190** km/h
